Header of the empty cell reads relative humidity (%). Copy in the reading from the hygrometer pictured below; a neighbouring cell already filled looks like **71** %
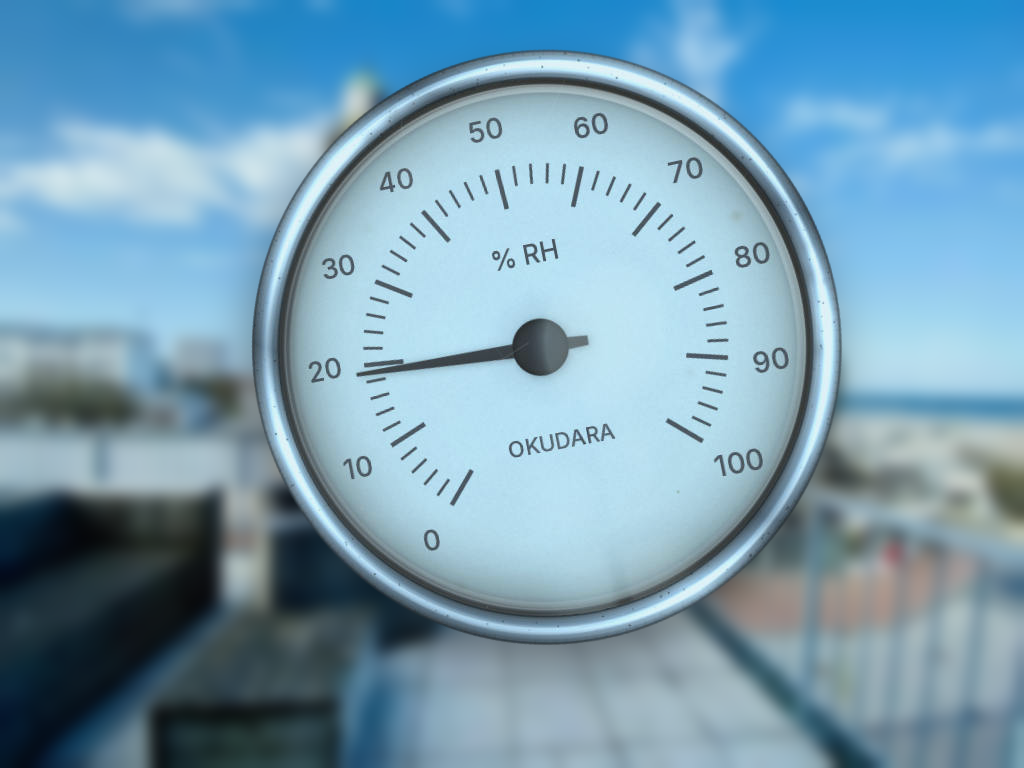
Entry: **19** %
